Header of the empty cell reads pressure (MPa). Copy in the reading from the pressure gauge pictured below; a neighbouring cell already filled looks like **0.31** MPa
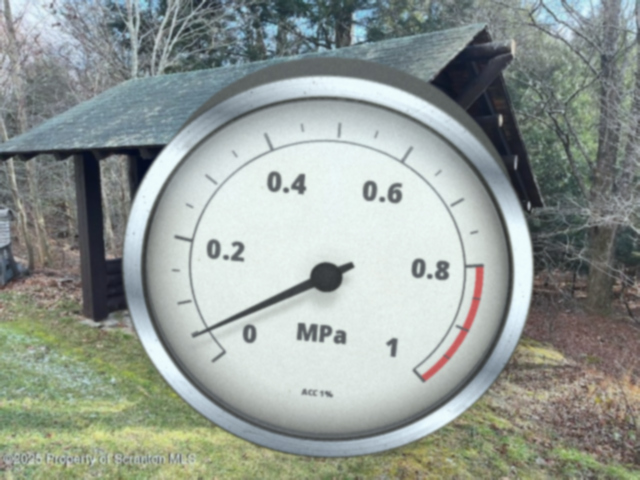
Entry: **0.05** MPa
